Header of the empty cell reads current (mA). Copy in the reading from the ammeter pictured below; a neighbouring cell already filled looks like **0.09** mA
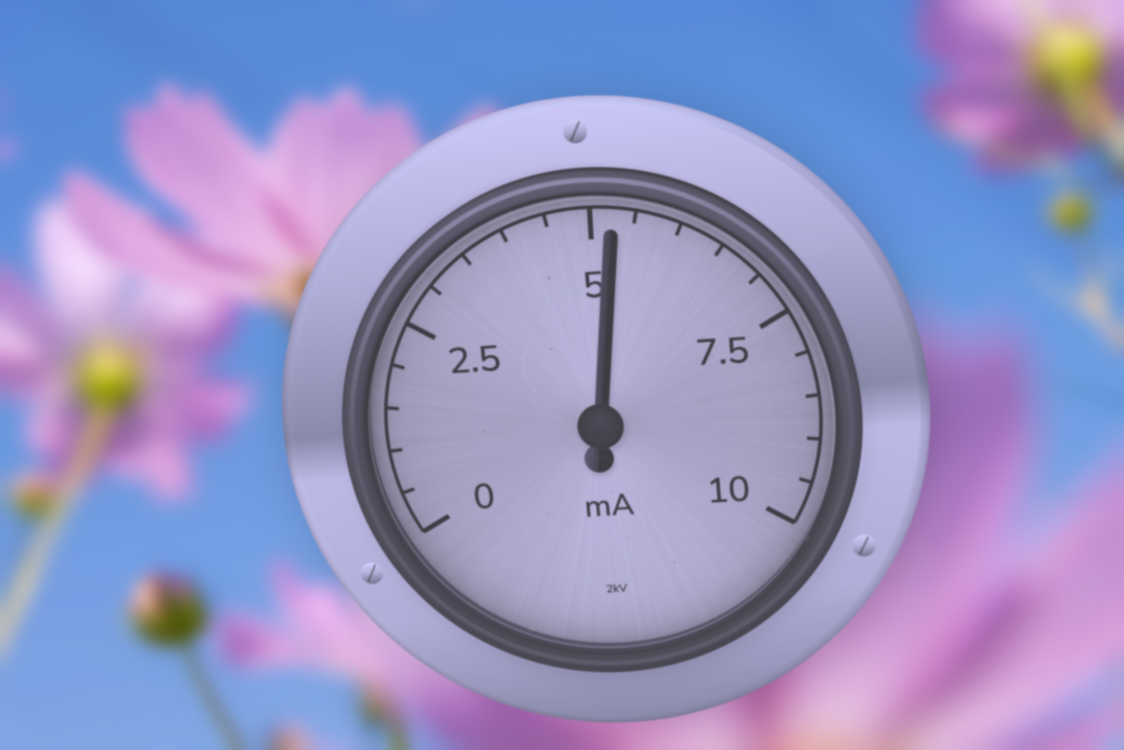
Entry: **5.25** mA
